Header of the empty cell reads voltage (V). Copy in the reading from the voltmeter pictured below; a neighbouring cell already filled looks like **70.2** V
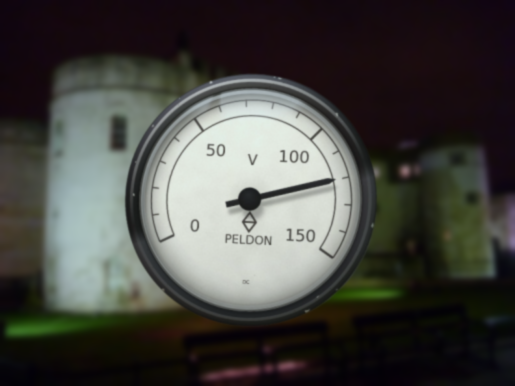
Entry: **120** V
